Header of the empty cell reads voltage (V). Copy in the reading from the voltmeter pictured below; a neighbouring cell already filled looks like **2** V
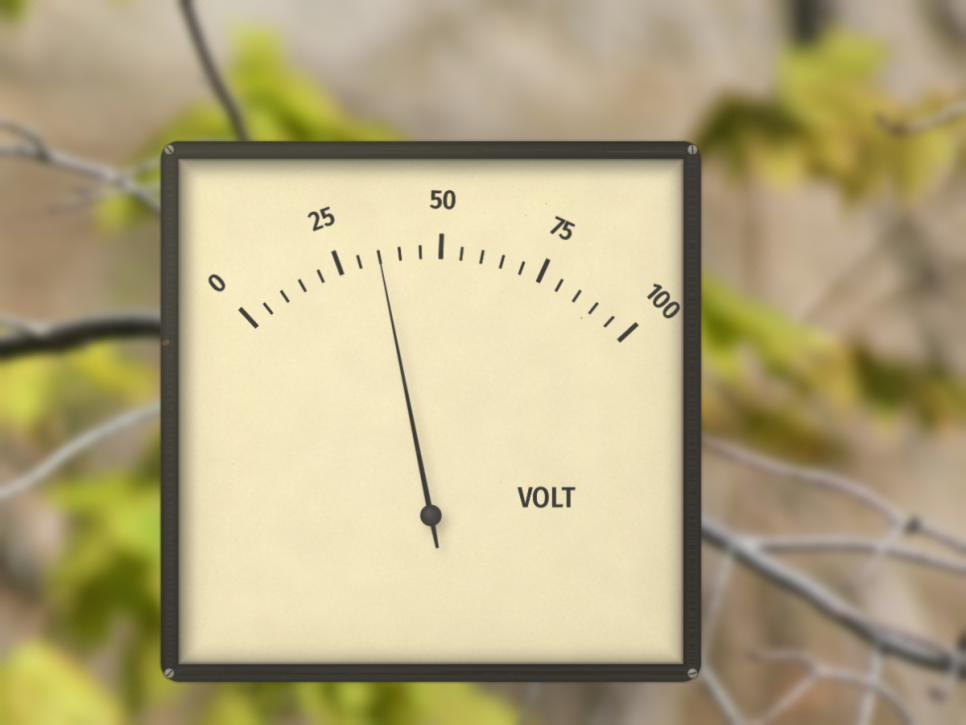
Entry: **35** V
